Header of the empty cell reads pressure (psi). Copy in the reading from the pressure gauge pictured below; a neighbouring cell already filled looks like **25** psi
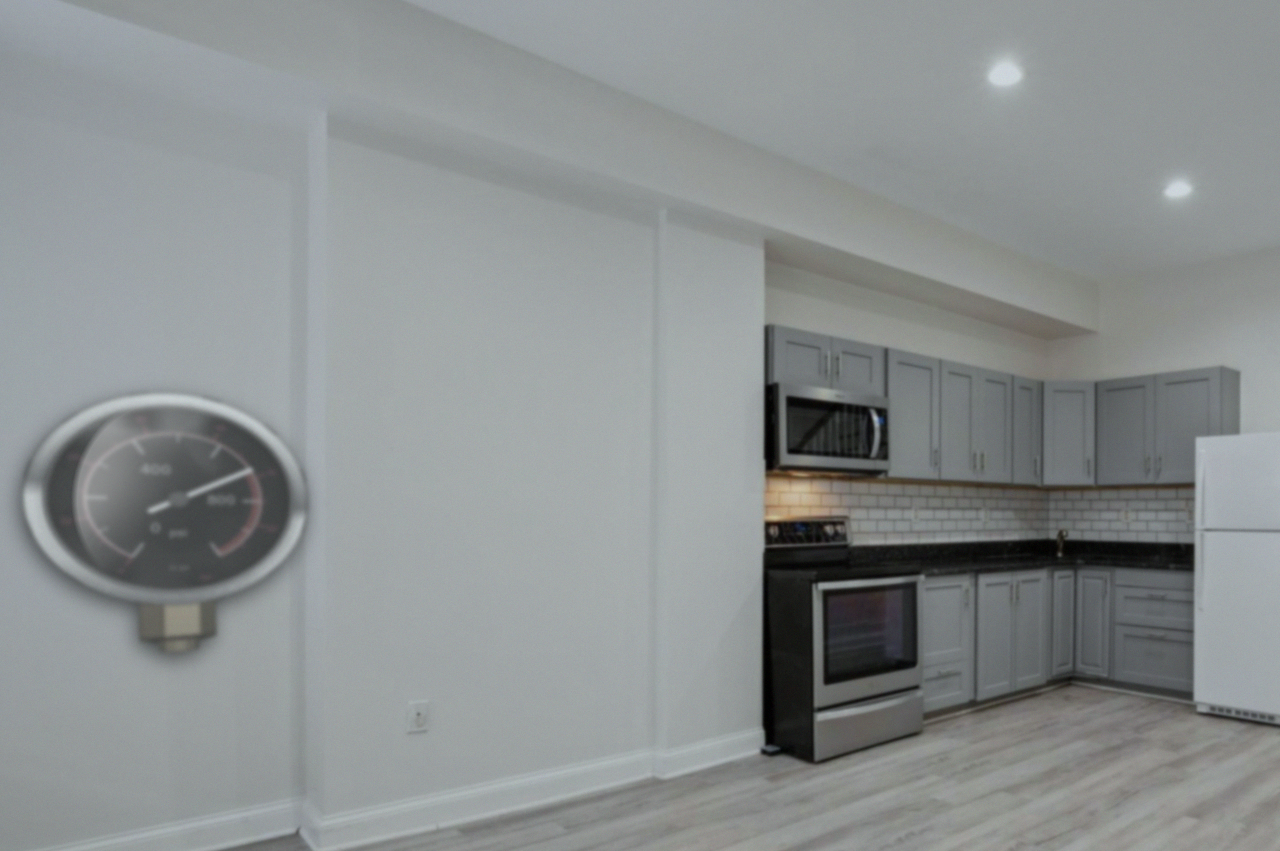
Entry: **700** psi
